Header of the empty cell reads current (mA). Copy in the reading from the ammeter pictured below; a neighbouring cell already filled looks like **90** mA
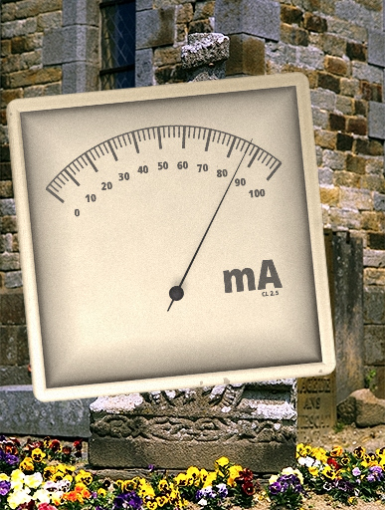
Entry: **86** mA
